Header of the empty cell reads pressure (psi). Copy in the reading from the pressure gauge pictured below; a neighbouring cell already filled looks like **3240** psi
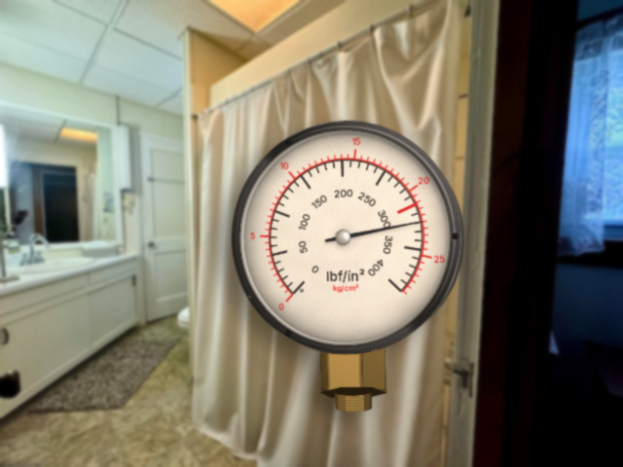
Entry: **320** psi
